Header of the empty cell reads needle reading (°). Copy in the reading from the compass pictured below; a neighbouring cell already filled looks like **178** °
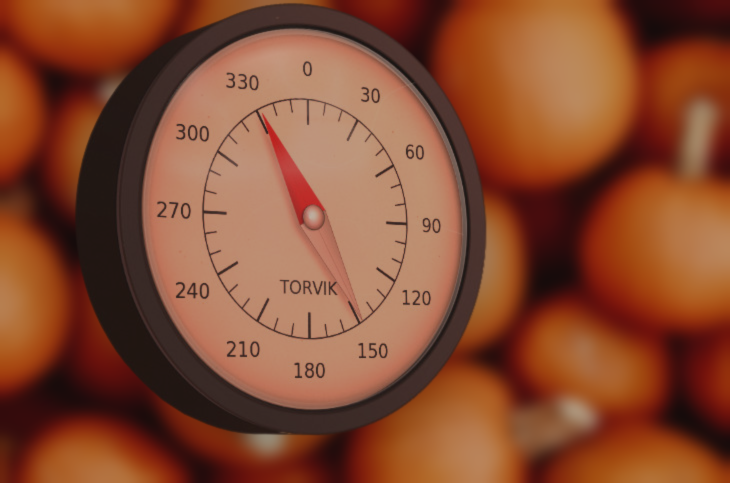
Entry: **330** °
